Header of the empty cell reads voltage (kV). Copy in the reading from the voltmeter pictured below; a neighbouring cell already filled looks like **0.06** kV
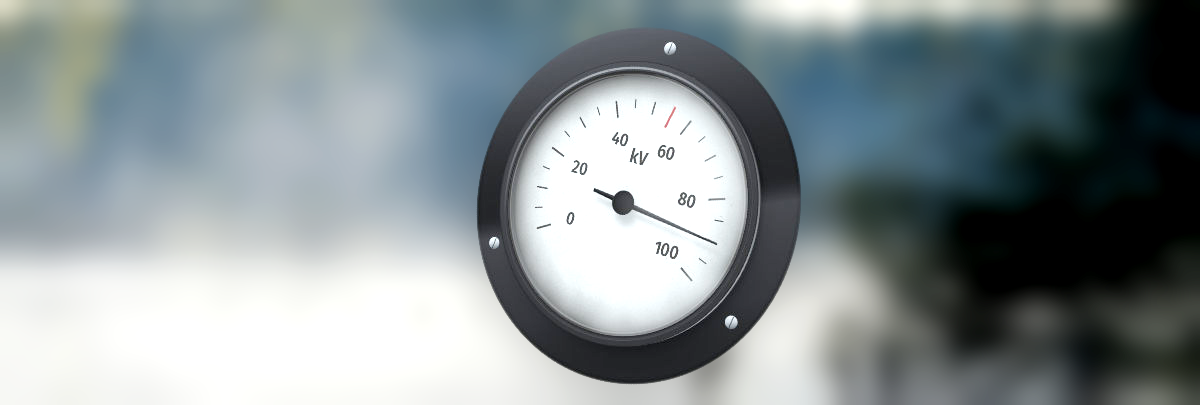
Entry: **90** kV
